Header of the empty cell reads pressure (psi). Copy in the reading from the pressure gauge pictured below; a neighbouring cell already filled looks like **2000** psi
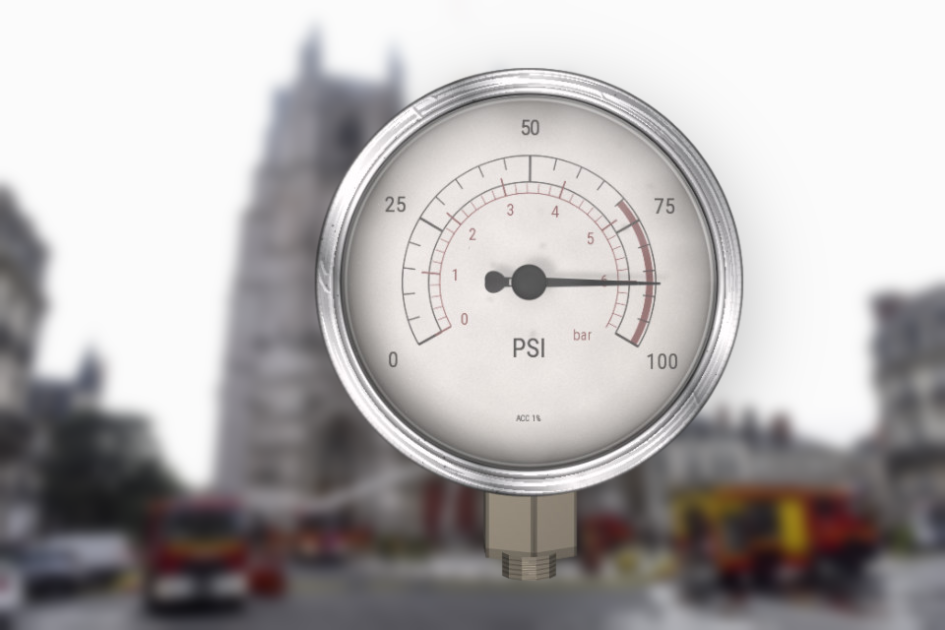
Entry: **87.5** psi
